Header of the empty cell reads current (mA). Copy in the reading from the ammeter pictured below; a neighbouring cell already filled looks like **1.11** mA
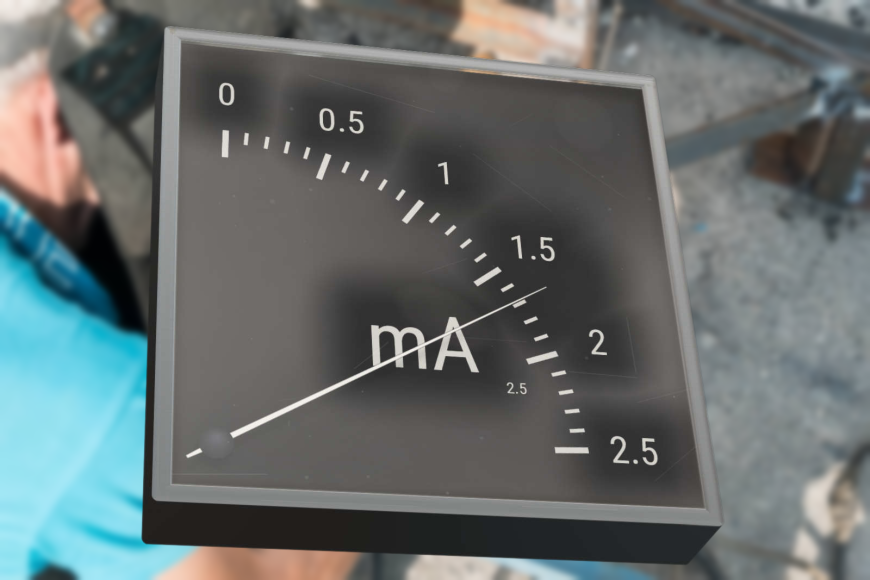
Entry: **1.7** mA
